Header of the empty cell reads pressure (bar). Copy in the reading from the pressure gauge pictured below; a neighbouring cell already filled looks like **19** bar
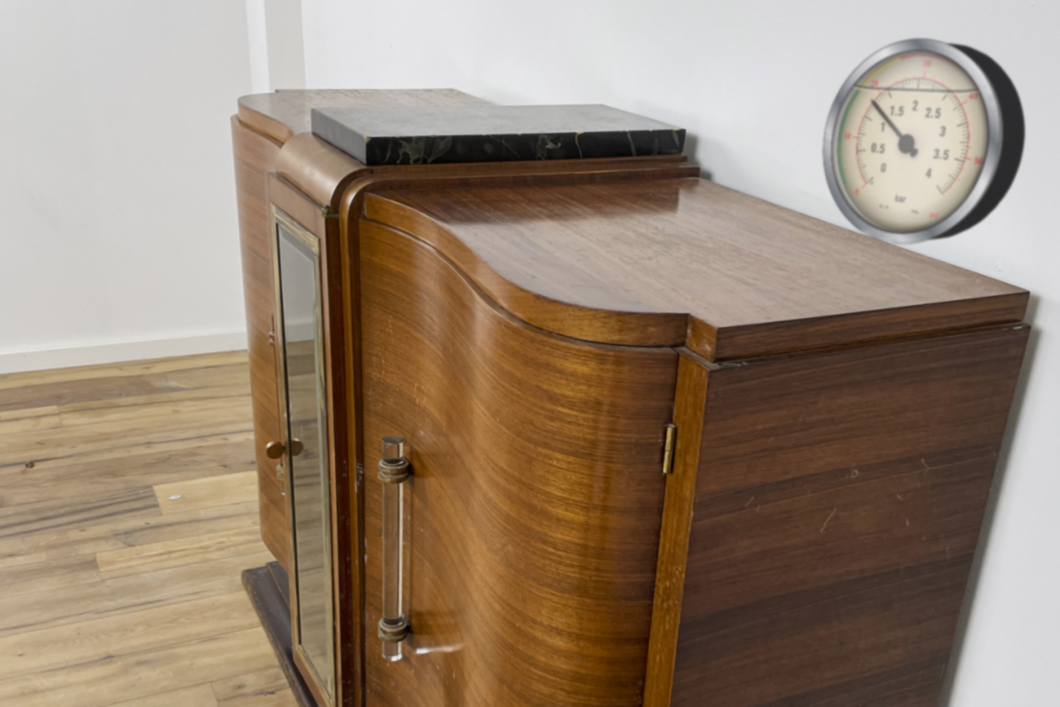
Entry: **1.25** bar
